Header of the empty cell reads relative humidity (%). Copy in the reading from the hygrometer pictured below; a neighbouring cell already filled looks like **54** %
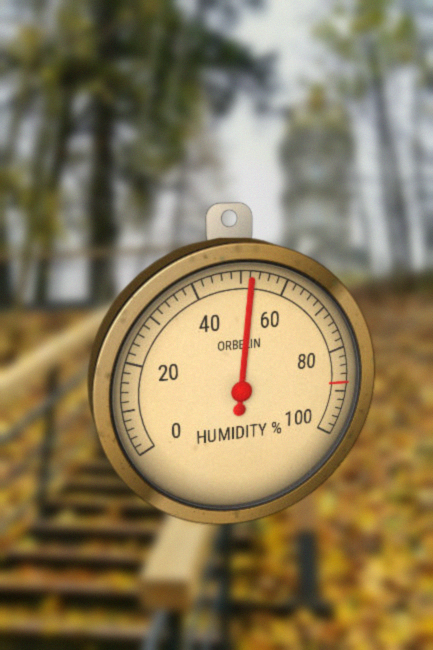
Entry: **52** %
